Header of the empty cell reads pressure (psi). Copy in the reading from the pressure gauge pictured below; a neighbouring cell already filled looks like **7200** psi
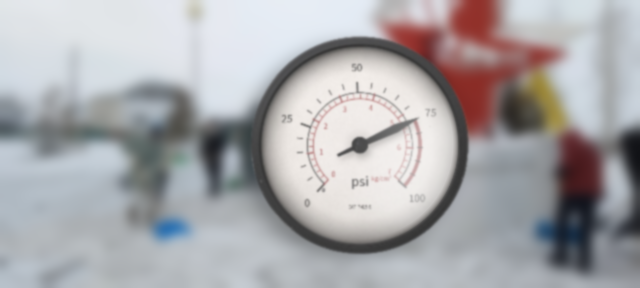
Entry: **75** psi
